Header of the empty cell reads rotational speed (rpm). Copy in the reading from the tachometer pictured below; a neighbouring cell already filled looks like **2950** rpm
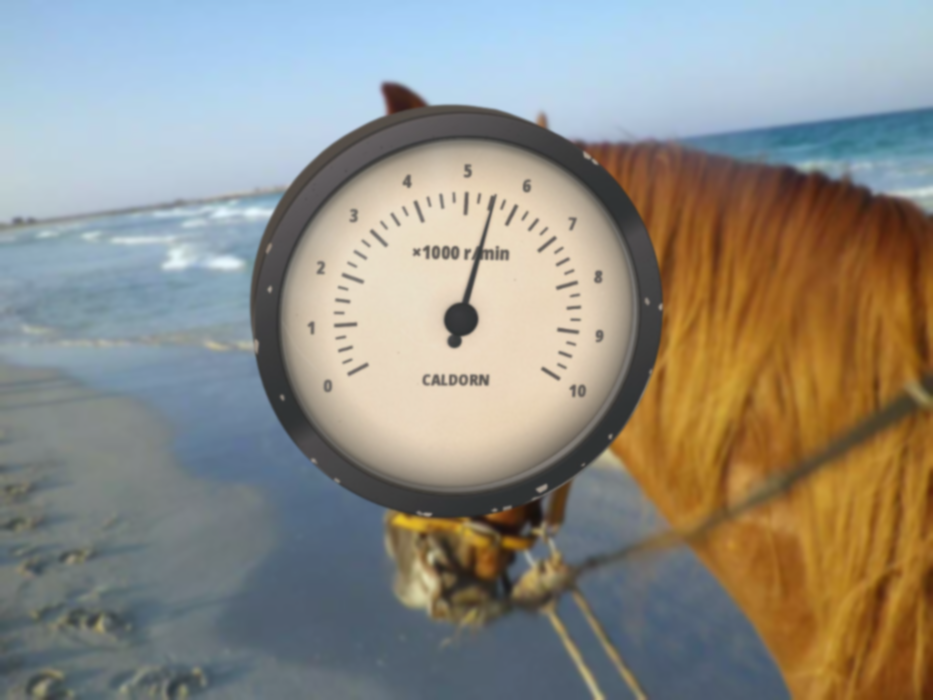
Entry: **5500** rpm
